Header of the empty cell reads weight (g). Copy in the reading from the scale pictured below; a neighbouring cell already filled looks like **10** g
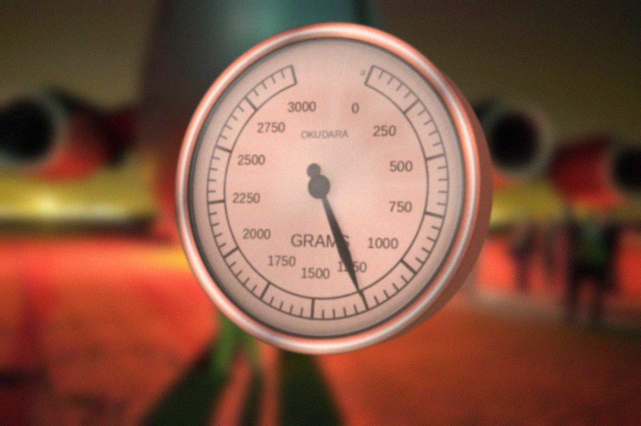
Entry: **1250** g
